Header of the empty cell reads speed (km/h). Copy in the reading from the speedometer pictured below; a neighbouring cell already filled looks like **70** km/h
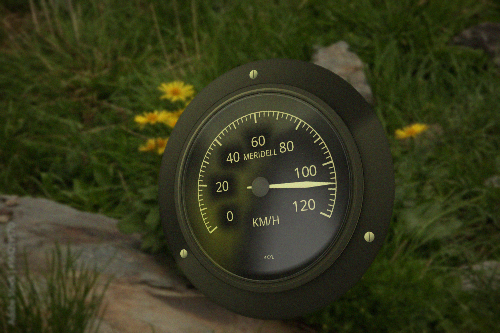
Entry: **108** km/h
